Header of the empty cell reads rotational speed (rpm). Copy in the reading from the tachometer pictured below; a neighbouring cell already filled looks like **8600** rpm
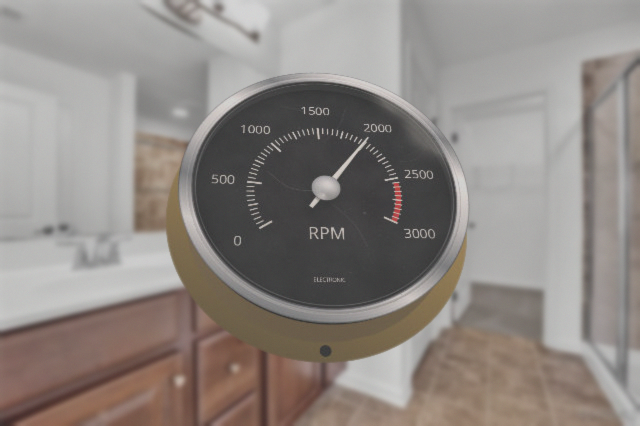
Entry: **2000** rpm
